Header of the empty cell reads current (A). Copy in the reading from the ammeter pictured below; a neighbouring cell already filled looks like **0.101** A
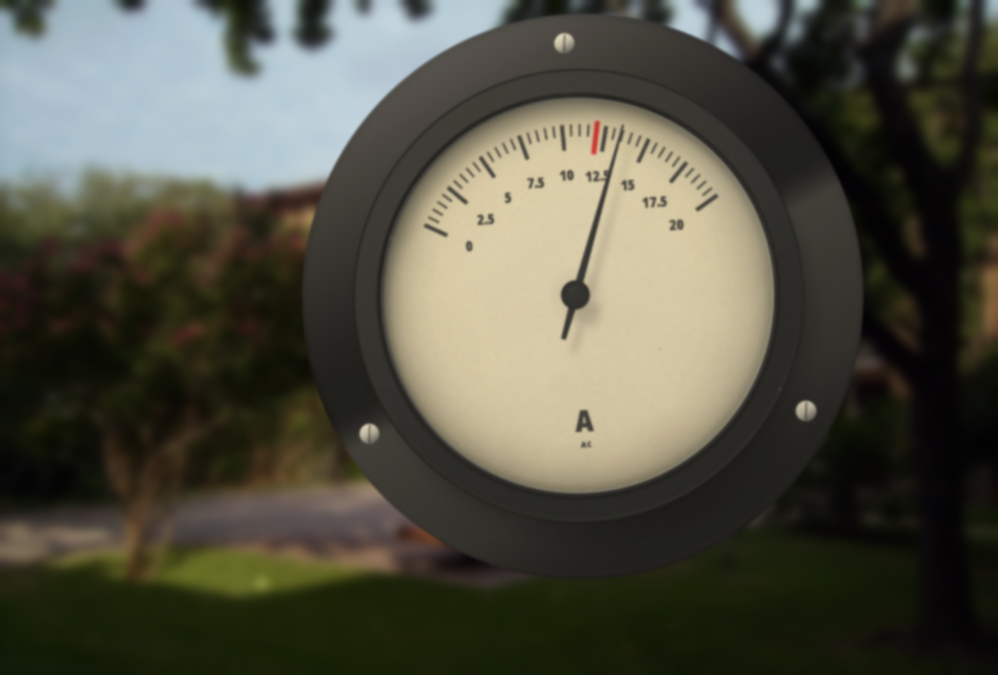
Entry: **13.5** A
